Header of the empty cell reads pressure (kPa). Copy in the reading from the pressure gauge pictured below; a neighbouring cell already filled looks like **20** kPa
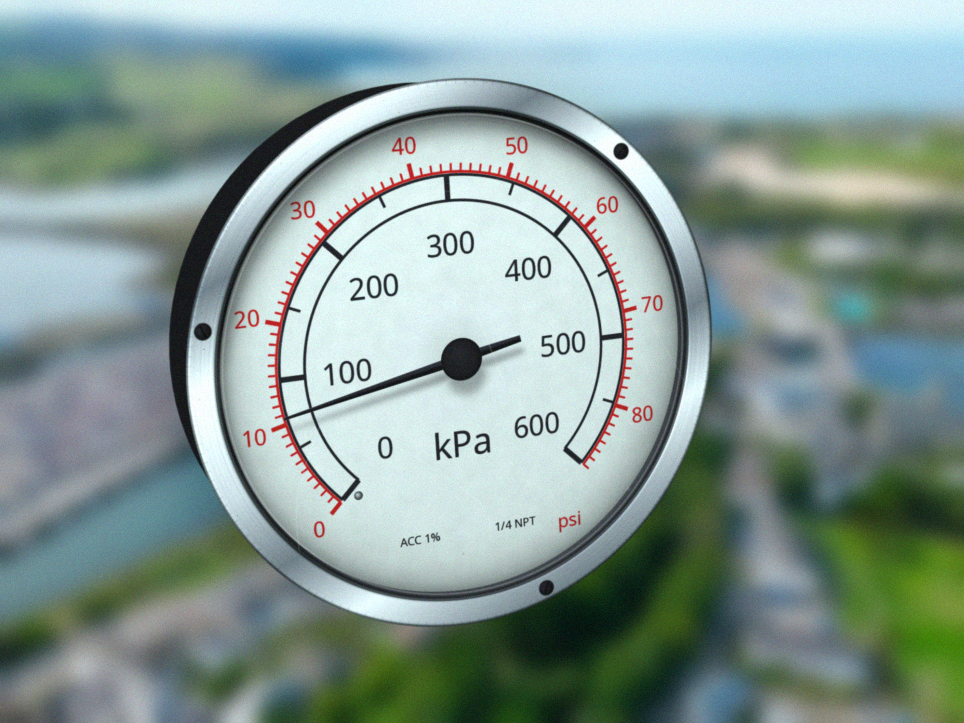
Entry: **75** kPa
